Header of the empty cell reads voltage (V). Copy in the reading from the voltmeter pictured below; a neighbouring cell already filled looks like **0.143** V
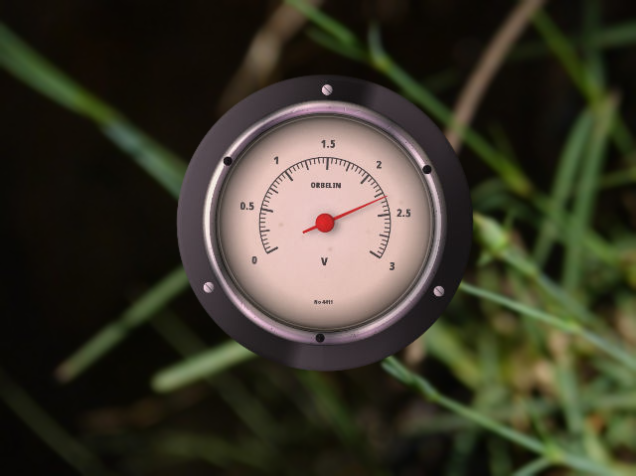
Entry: **2.3** V
